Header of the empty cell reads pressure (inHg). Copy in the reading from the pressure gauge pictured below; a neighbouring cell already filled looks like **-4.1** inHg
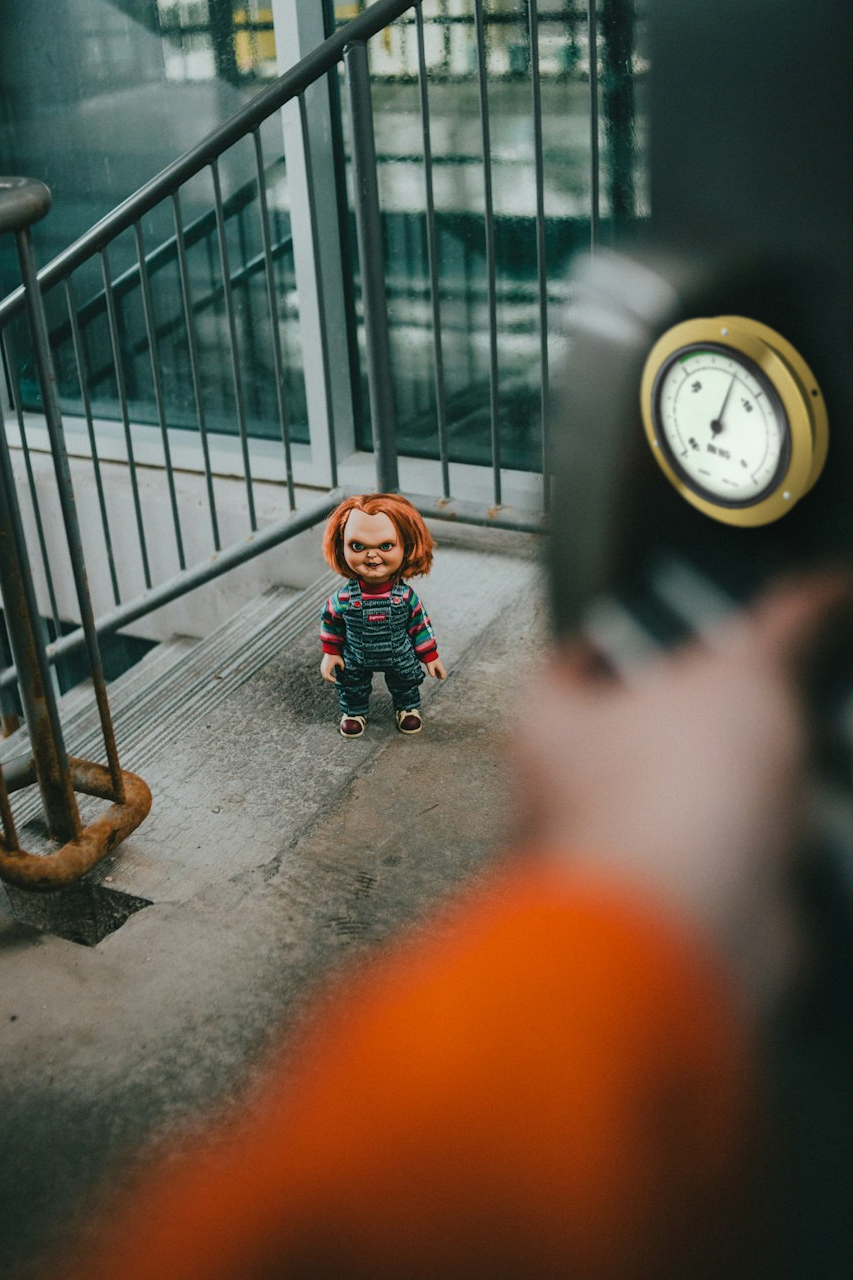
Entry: **-13** inHg
